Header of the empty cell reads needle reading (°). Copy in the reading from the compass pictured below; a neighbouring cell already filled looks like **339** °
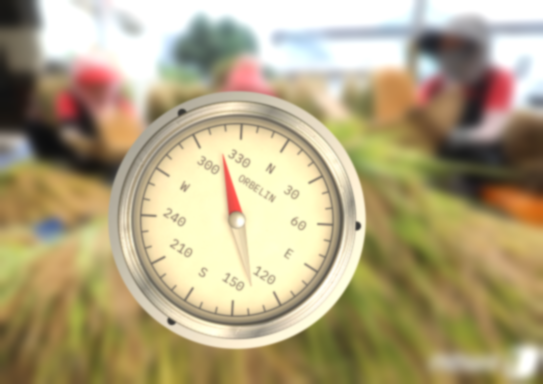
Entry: **315** °
